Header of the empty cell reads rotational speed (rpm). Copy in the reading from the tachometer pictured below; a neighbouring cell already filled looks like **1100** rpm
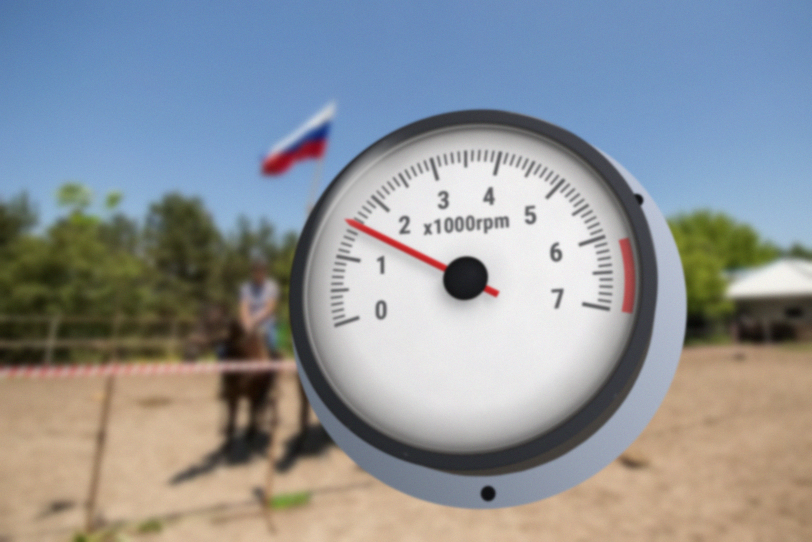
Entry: **1500** rpm
